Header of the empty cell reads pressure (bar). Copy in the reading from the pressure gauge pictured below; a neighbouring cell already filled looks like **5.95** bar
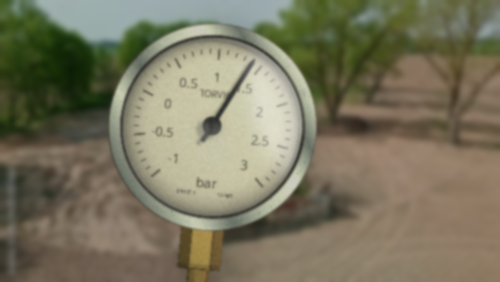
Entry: **1.4** bar
